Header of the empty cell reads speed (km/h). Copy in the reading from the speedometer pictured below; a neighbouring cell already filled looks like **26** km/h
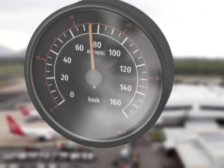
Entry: **75** km/h
